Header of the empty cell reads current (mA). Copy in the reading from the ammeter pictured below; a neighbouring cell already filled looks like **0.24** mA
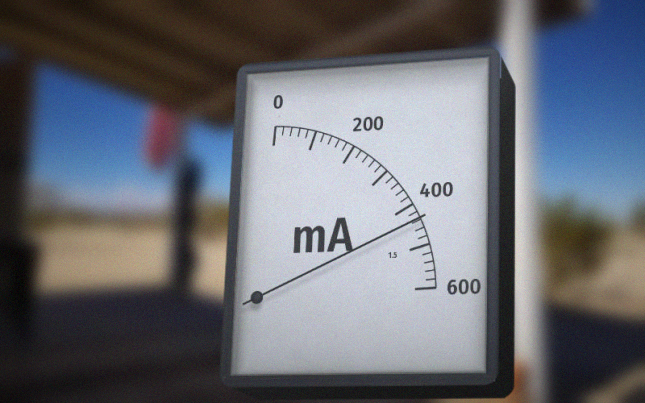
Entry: **440** mA
